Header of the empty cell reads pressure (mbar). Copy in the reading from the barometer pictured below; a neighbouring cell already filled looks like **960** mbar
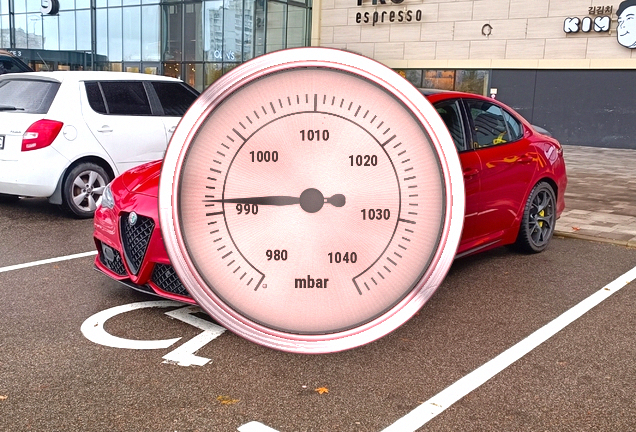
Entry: **991.5** mbar
